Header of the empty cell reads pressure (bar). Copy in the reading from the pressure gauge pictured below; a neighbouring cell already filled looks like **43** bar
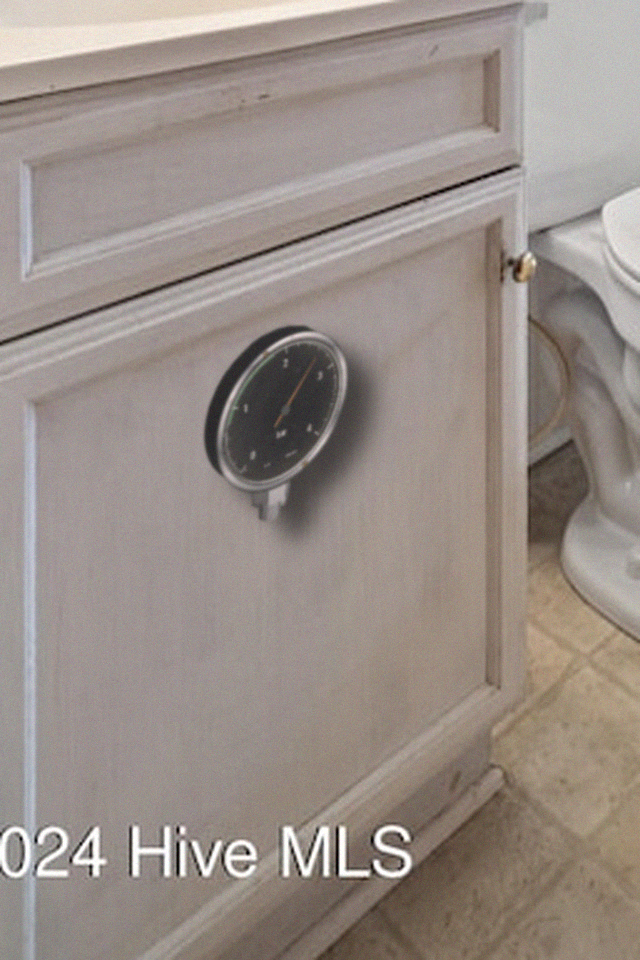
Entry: **2.6** bar
